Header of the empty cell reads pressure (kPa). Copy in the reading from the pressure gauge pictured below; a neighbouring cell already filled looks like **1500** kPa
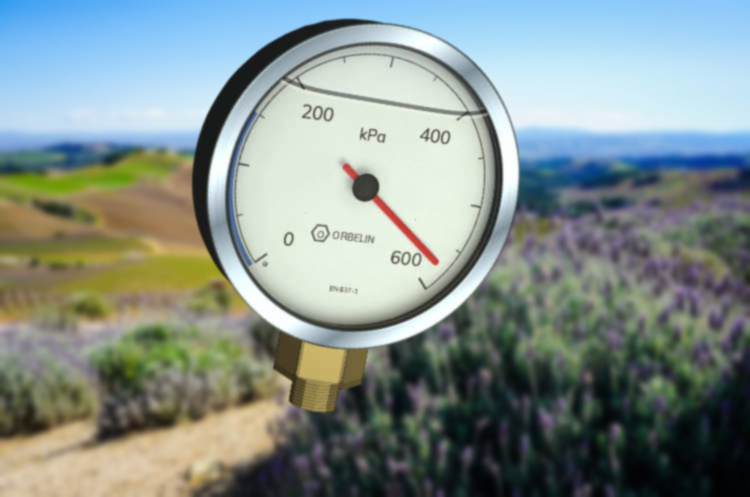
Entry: **575** kPa
